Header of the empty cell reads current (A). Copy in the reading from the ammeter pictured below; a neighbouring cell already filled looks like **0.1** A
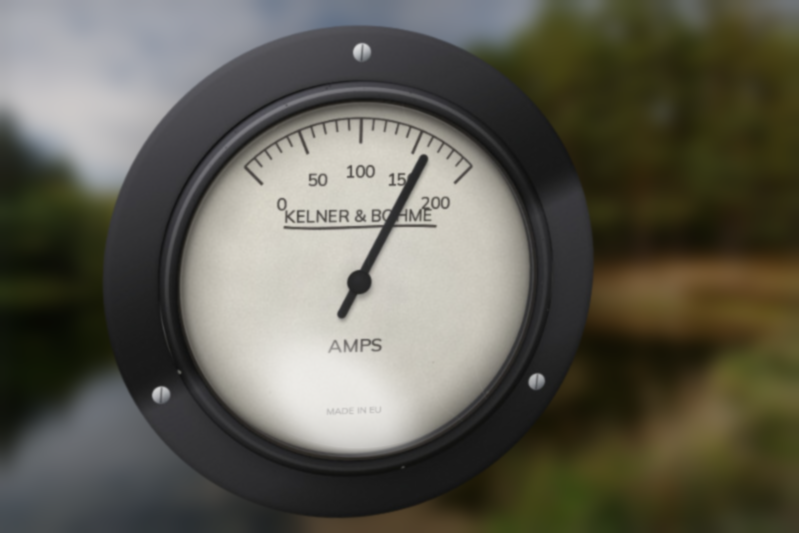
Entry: **160** A
